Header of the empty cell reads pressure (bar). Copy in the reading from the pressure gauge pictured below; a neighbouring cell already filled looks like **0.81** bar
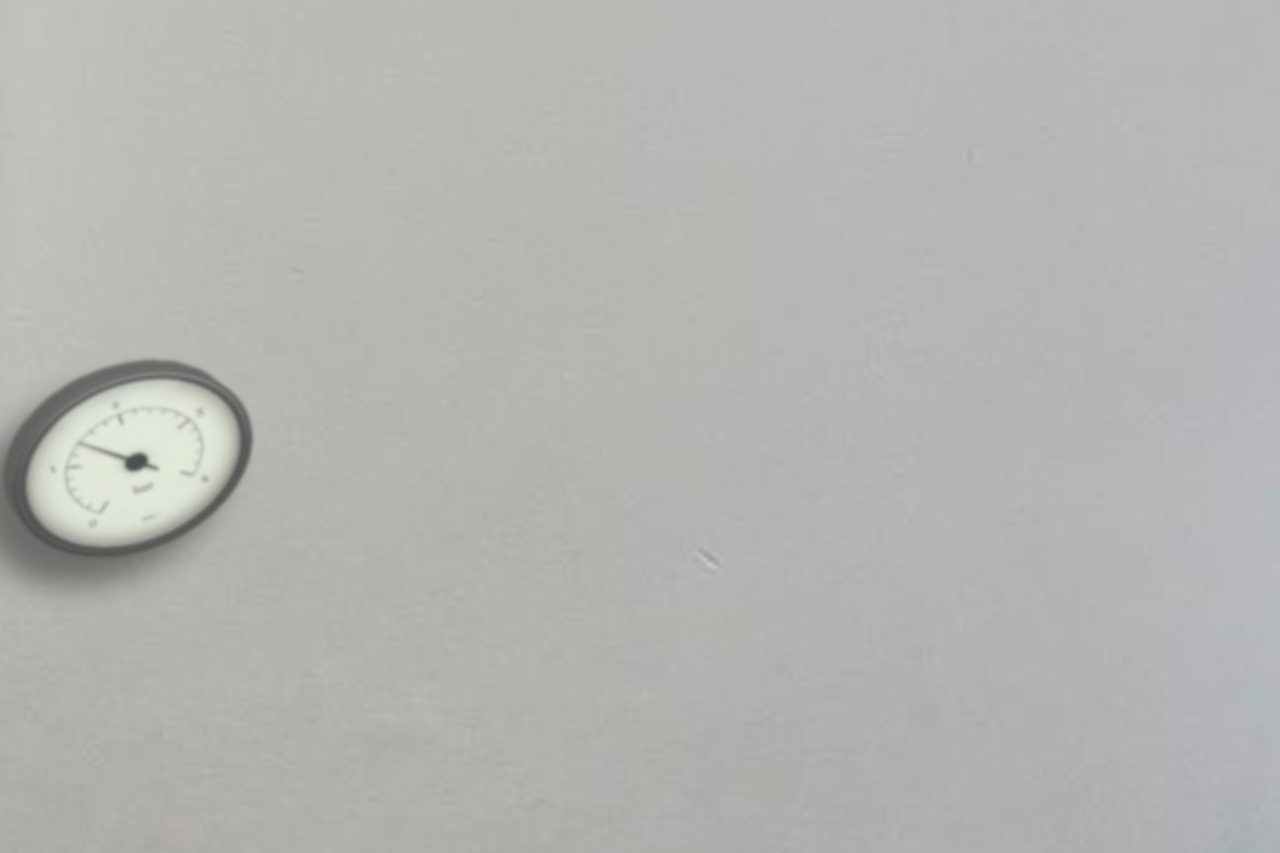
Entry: **1.4** bar
